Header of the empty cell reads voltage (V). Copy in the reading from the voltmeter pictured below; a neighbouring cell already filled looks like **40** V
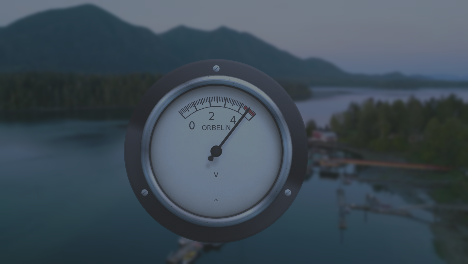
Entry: **4.5** V
